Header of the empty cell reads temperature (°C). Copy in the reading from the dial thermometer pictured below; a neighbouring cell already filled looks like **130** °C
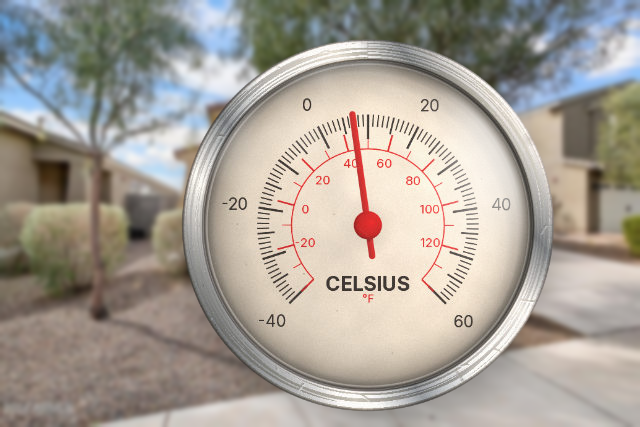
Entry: **7** °C
